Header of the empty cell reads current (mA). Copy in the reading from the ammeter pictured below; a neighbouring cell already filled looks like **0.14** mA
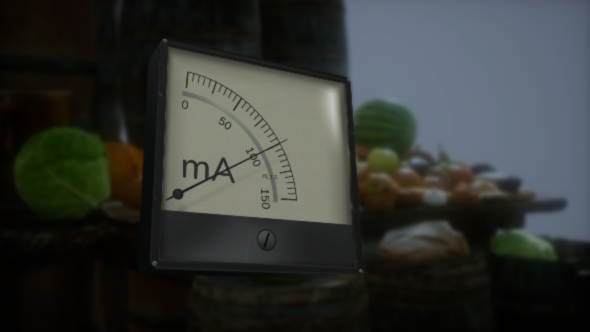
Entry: **100** mA
